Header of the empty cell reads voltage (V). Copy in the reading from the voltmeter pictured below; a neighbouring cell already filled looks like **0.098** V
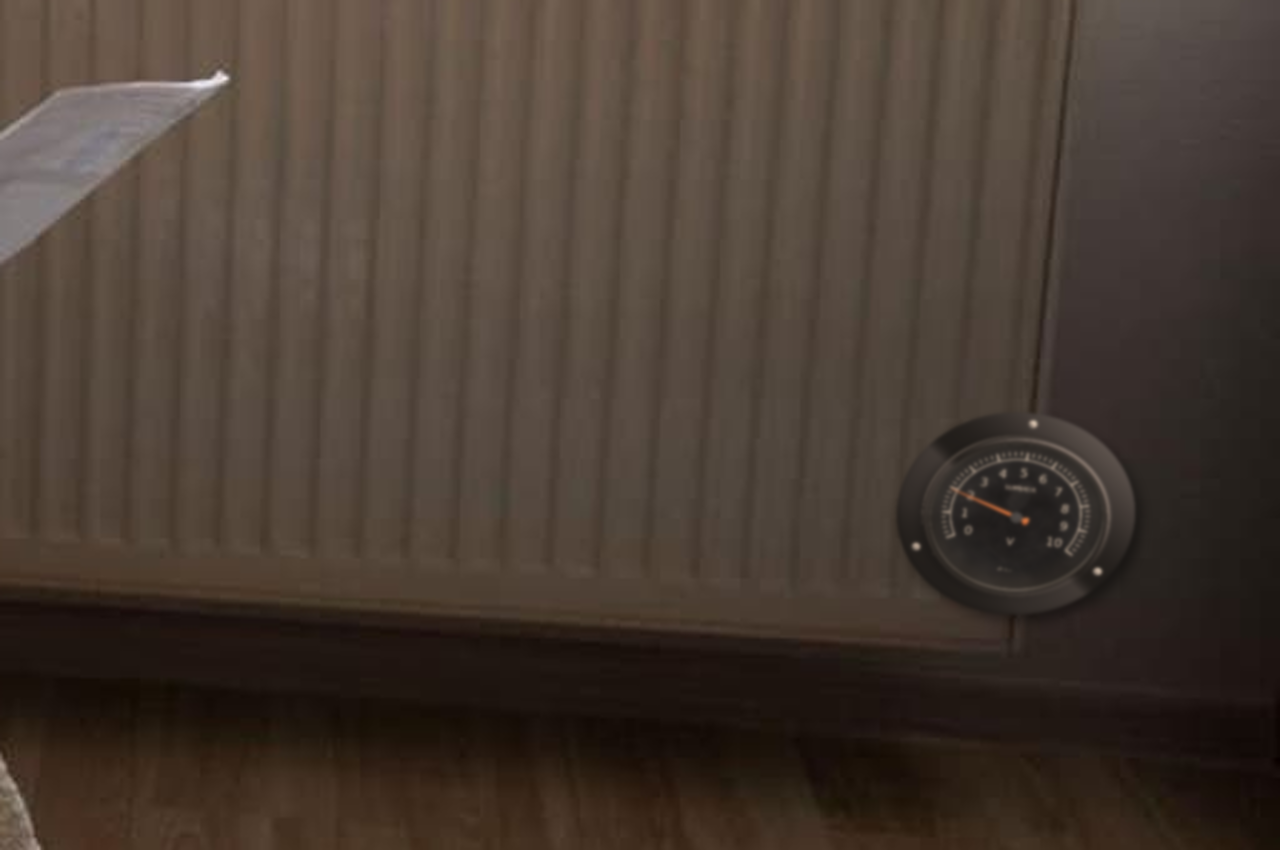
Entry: **2** V
